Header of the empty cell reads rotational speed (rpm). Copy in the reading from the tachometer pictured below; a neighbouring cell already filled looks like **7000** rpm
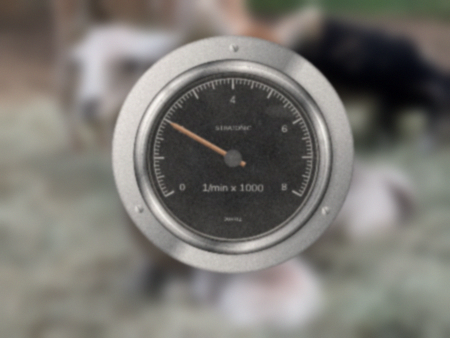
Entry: **2000** rpm
